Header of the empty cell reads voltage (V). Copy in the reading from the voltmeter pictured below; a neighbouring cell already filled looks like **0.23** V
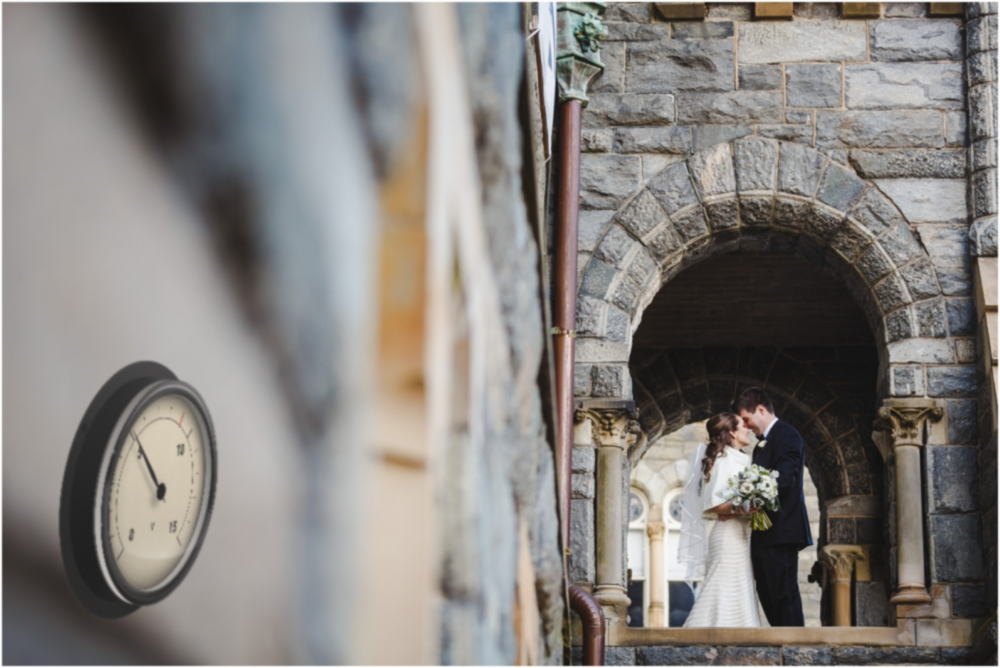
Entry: **5** V
